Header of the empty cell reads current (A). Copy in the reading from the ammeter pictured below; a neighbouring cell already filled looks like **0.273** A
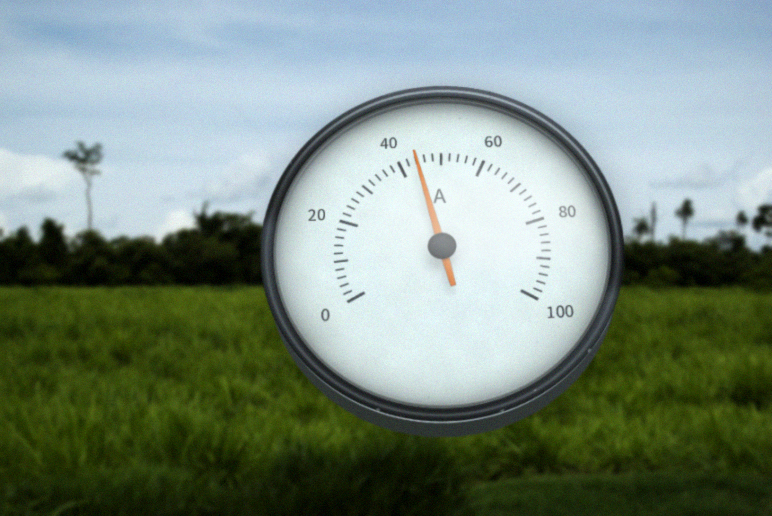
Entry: **44** A
